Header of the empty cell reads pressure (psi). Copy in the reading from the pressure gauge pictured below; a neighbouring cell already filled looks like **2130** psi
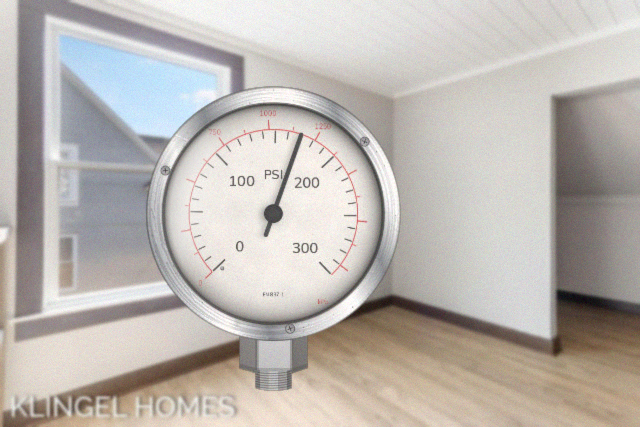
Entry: **170** psi
